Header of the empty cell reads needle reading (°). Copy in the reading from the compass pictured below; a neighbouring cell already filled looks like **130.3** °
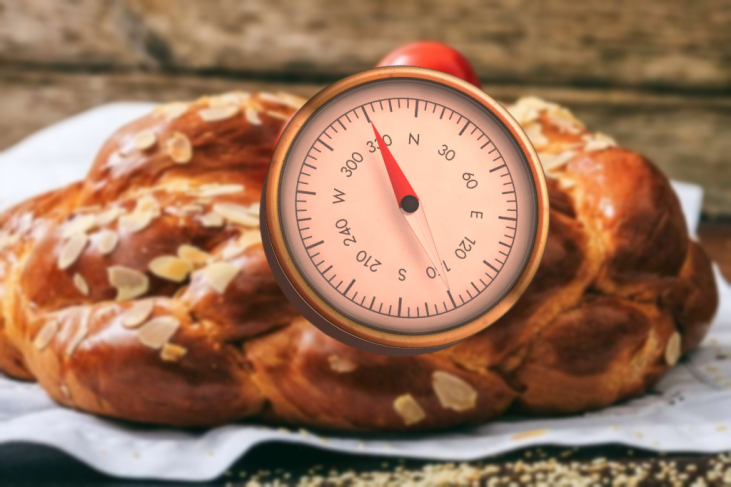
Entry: **330** °
